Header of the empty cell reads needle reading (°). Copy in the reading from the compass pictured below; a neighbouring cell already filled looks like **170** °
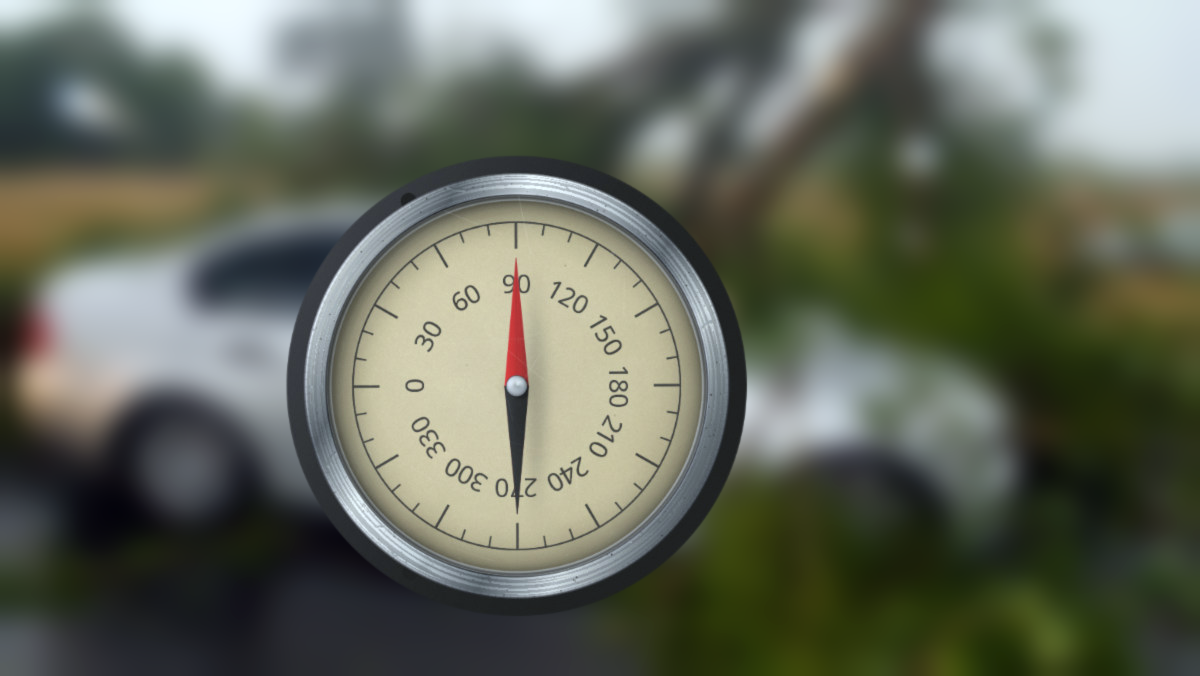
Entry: **90** °
